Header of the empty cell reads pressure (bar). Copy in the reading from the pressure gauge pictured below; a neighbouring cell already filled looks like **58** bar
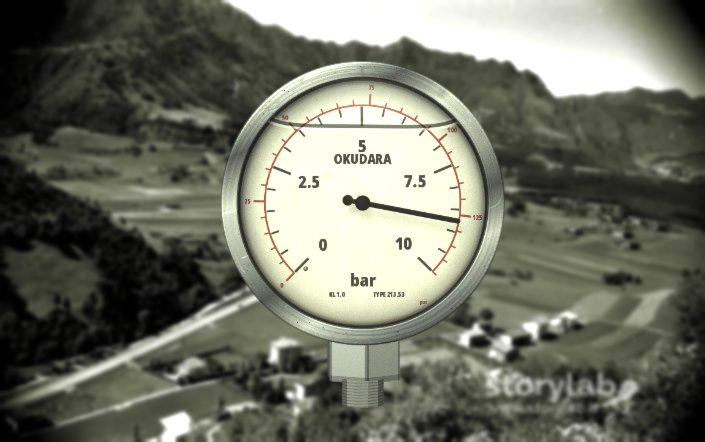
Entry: **8.75** bar
